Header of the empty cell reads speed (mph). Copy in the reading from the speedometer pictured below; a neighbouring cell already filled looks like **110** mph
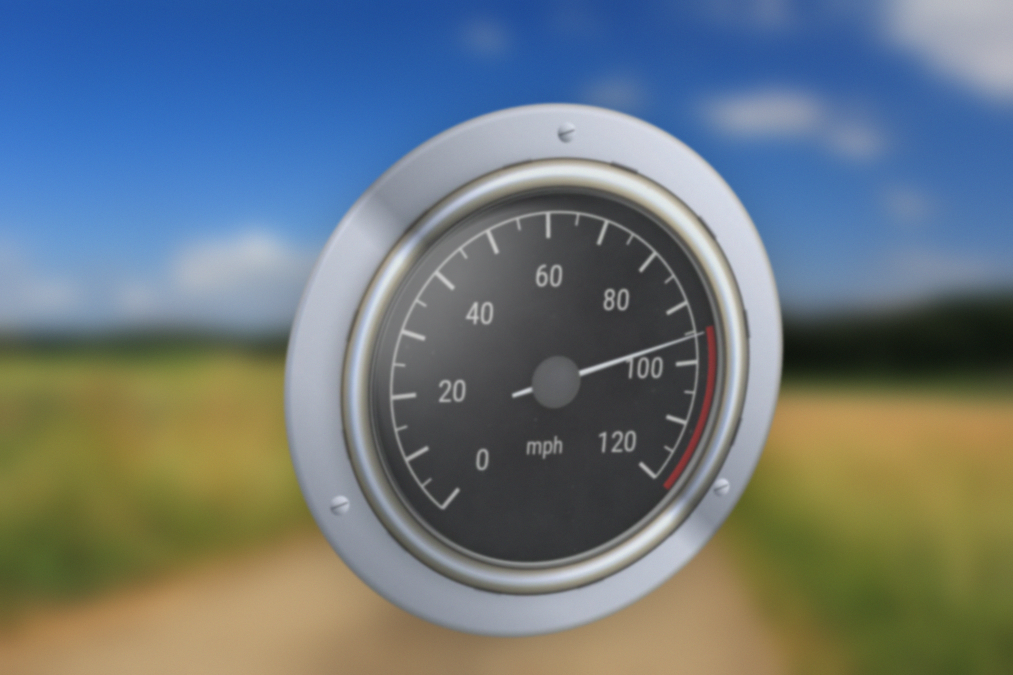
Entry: **95** mph
